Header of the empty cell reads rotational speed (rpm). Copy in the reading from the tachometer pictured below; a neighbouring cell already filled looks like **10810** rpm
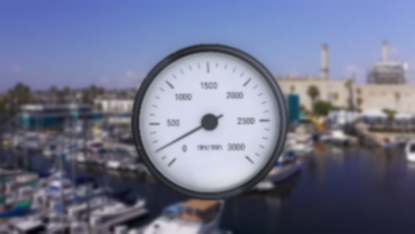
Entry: **200** rpm
